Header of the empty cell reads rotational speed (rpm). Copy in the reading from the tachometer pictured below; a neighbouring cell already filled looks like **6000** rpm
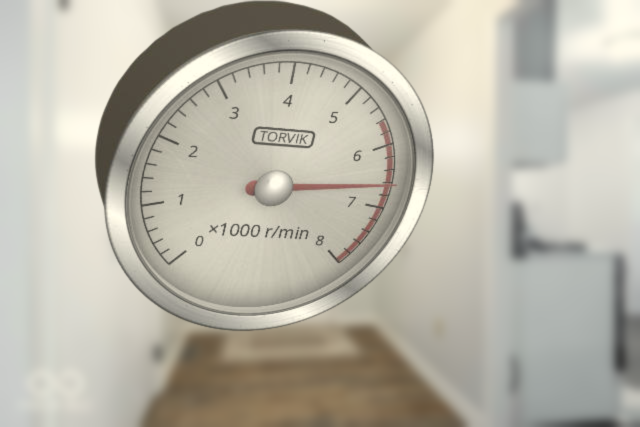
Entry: **6600** rpm
